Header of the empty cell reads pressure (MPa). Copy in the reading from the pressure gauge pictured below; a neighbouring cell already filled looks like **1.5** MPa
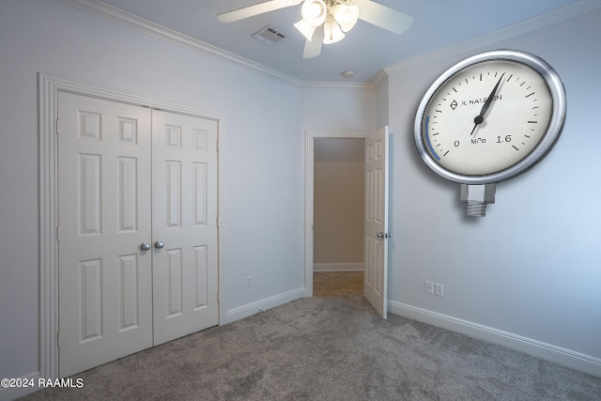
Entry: **0.95** MPa
